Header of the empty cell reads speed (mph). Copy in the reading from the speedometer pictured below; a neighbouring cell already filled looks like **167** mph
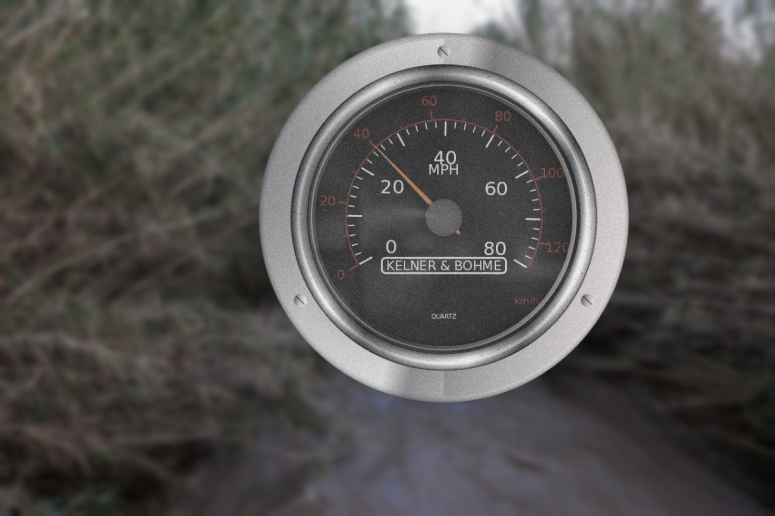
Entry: **25** mph
